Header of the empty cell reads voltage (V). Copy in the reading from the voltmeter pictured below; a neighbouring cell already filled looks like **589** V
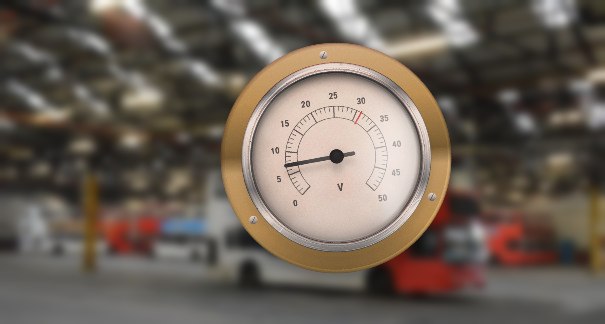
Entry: **7** V
